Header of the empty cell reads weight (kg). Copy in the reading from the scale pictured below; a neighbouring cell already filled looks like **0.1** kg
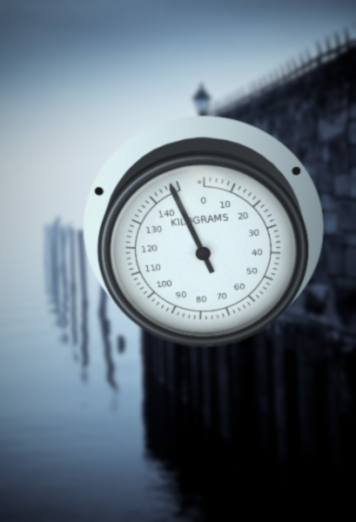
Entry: **148** kg
